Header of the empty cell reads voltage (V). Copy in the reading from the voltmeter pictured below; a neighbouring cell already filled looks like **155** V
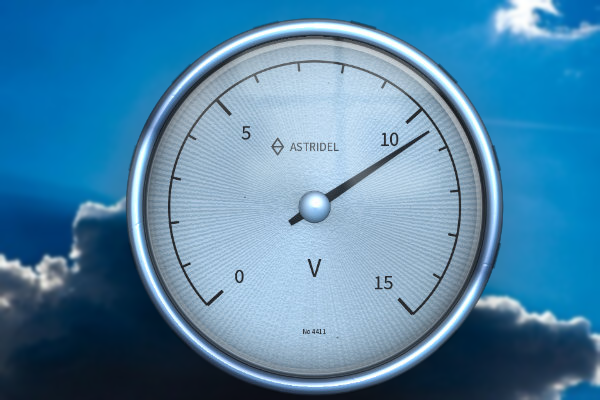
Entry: **10.5** V
